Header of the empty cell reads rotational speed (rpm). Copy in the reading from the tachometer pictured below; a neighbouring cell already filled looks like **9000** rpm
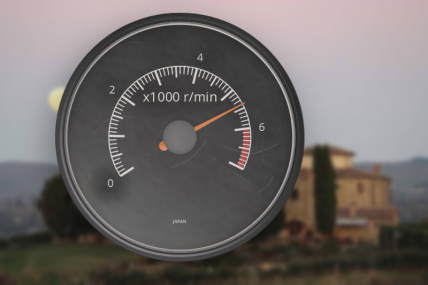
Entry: **5400** rpm
